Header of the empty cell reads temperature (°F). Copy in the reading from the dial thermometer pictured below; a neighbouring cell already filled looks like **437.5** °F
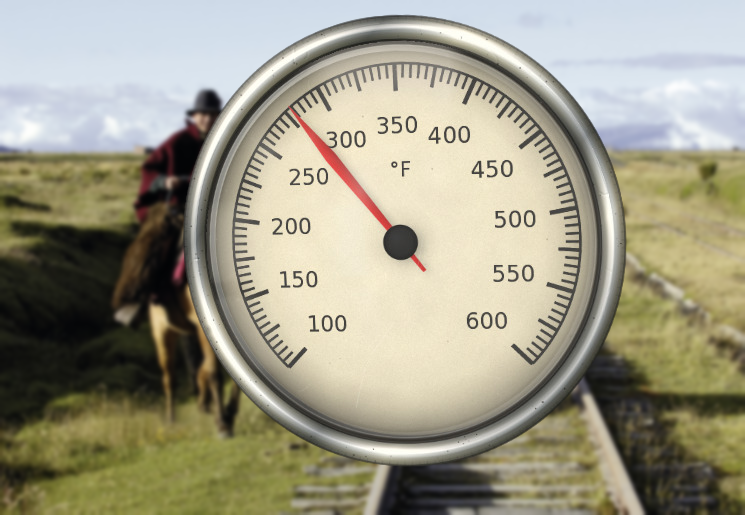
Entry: **280** °F
